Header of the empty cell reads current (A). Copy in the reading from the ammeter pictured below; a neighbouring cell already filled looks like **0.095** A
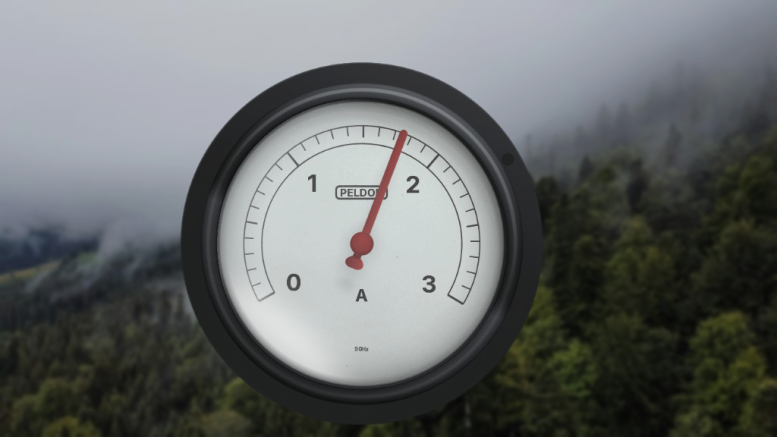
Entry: **1.75** A
